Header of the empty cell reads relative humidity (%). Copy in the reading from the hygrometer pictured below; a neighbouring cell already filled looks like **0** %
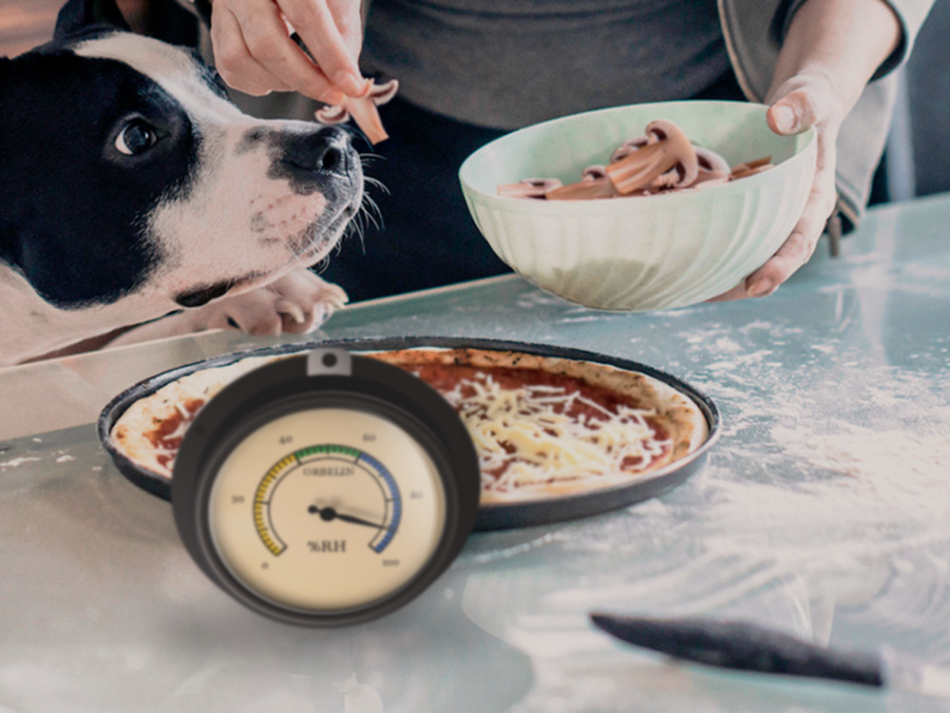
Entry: **90** %
